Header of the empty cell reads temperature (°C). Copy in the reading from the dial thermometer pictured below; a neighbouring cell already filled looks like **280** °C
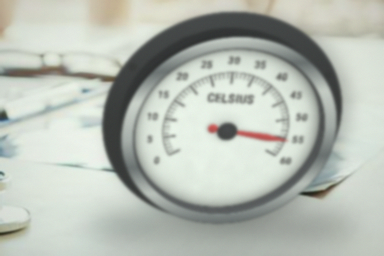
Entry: **55** °C
